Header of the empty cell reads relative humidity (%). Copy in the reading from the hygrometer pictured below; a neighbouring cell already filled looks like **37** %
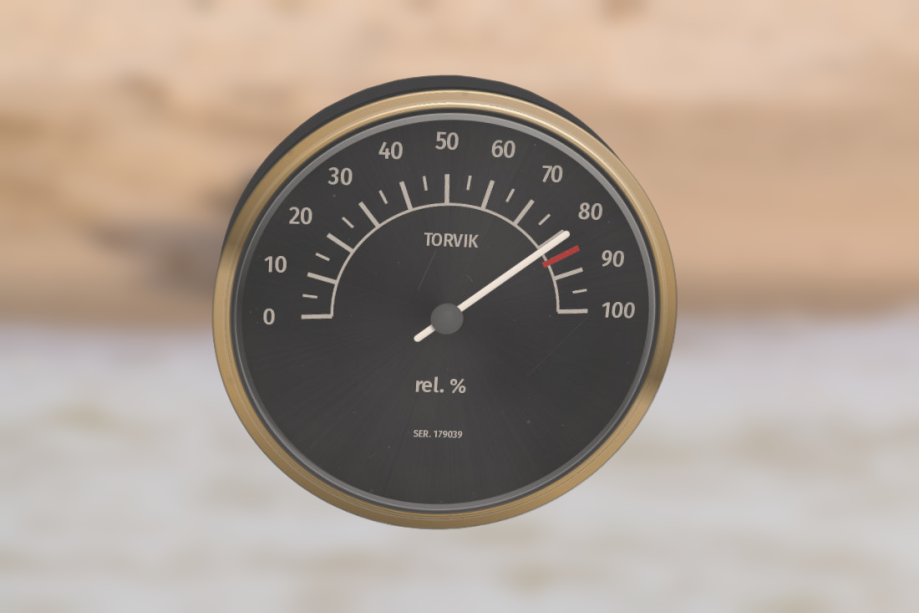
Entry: **80** %
